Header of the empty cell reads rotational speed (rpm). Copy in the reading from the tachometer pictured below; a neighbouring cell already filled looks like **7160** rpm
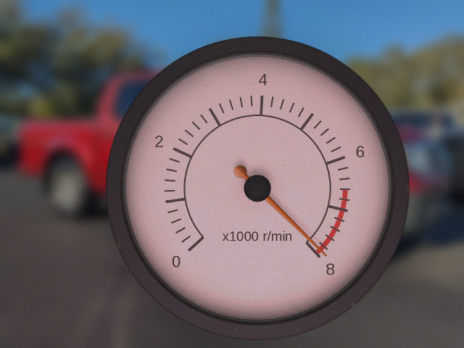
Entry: **7900** rpm
